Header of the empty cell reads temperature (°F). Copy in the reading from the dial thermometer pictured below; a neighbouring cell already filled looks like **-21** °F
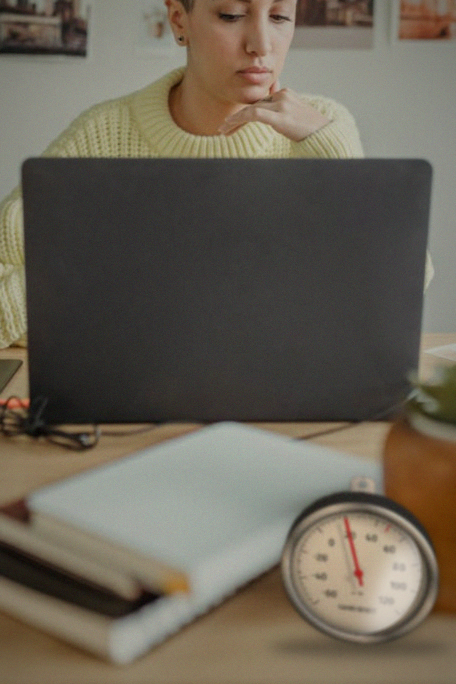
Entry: **20** °F
